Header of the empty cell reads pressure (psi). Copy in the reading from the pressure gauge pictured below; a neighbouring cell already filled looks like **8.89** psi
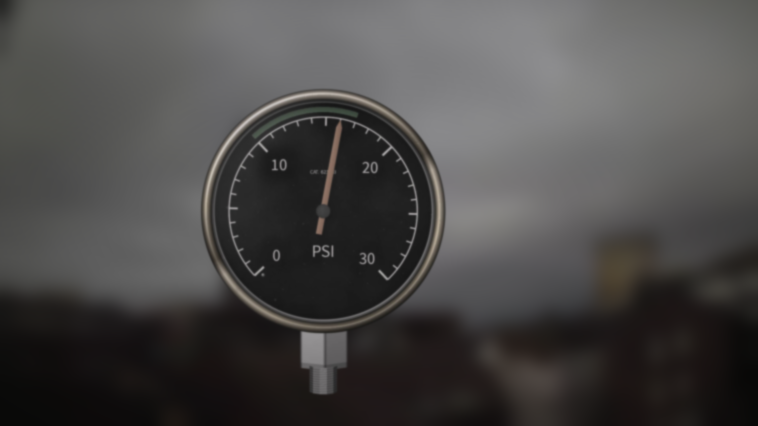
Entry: **16** psi
